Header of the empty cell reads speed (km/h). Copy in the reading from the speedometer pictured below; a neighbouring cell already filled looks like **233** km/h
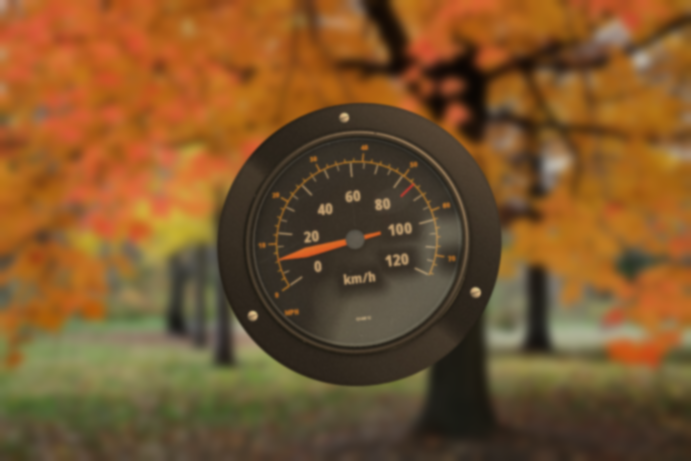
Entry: **10** km/h
